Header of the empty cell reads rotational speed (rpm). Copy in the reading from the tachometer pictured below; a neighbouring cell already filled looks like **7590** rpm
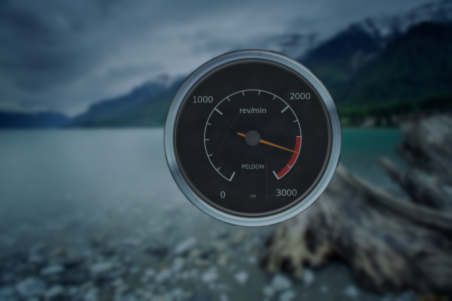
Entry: **2600** rpm
